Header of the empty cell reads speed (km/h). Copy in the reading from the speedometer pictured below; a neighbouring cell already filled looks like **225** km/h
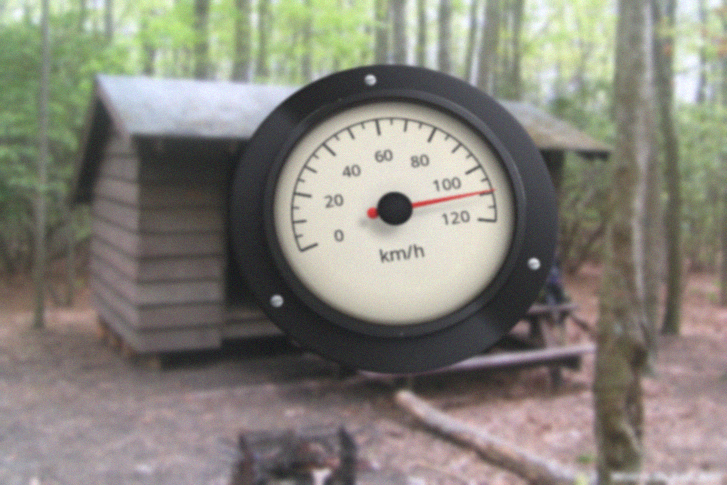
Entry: **110** km/h
